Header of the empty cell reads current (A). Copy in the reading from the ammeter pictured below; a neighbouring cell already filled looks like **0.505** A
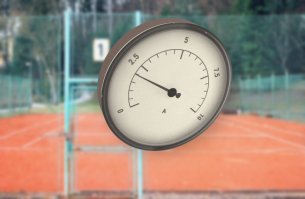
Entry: **2** A
